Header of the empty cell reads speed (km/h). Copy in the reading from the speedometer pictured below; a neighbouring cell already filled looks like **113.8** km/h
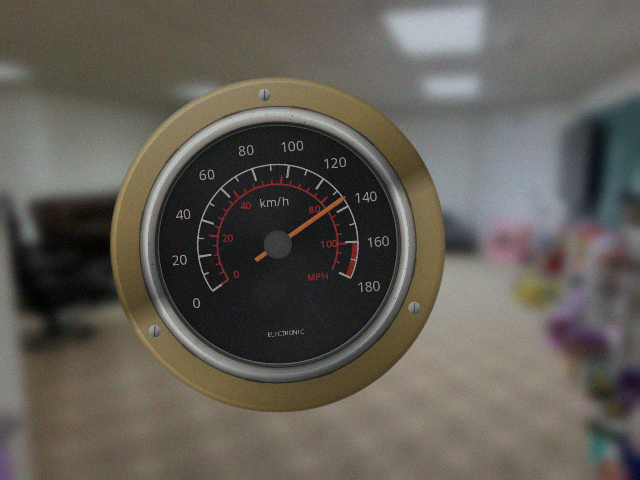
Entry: **135** km/h
